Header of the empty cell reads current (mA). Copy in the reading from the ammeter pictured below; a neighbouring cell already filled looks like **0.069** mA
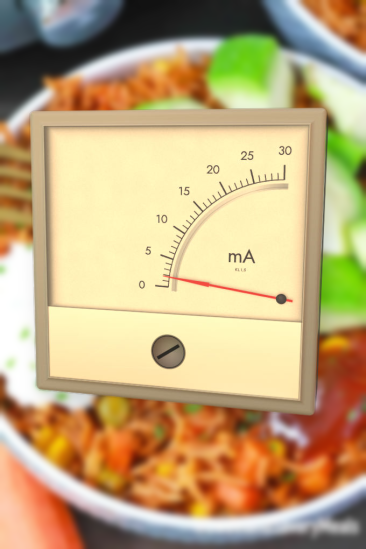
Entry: **2** mA
